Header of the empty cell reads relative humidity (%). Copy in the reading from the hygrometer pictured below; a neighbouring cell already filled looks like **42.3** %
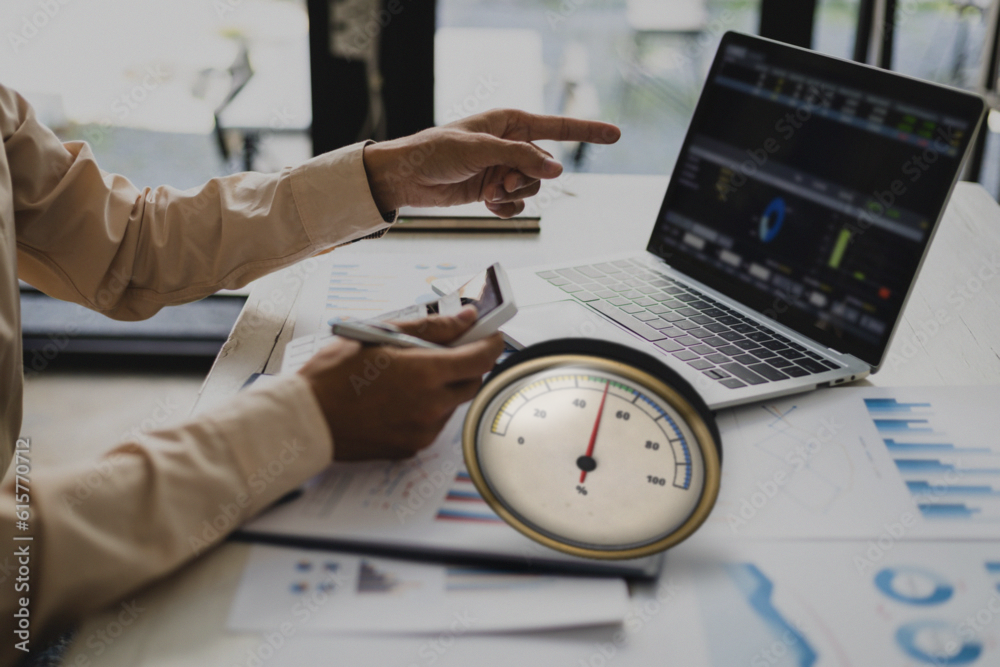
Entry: **50** %
